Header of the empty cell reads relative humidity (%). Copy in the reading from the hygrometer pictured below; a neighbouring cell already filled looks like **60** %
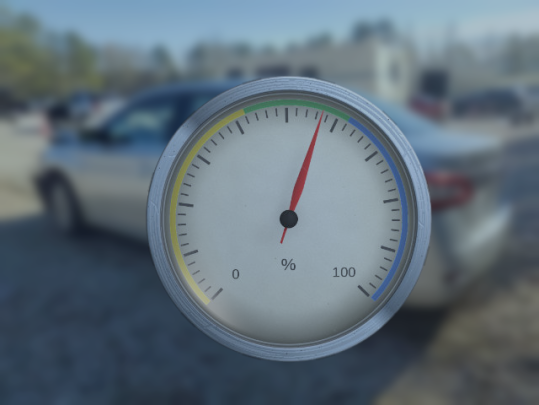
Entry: **57** %
